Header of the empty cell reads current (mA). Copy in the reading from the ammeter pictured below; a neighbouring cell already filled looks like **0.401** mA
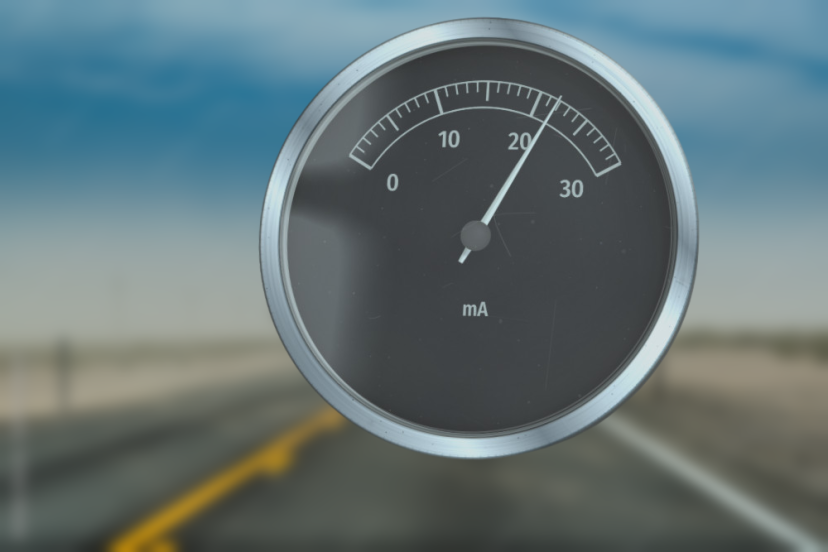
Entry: **22** mA
